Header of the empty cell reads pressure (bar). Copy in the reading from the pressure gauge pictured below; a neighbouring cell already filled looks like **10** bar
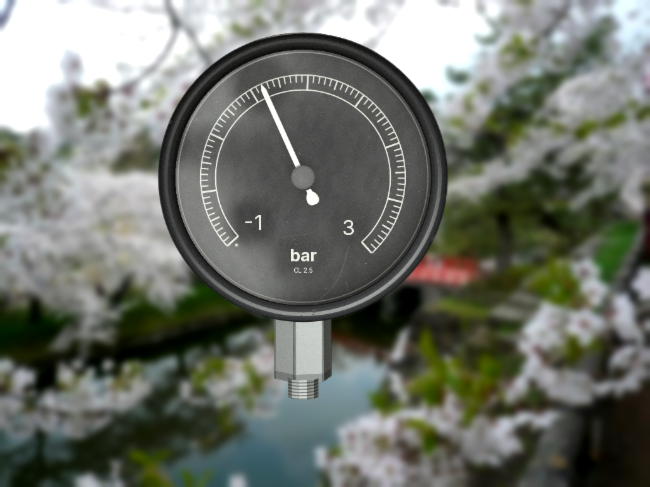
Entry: **0.6** bar
